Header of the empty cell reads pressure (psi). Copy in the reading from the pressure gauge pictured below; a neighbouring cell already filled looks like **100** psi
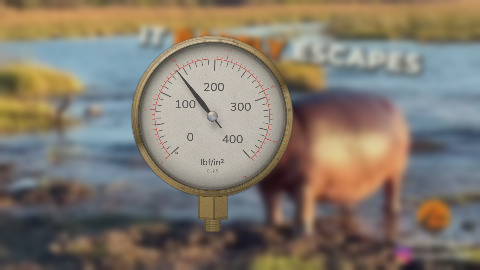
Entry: **140** psi
